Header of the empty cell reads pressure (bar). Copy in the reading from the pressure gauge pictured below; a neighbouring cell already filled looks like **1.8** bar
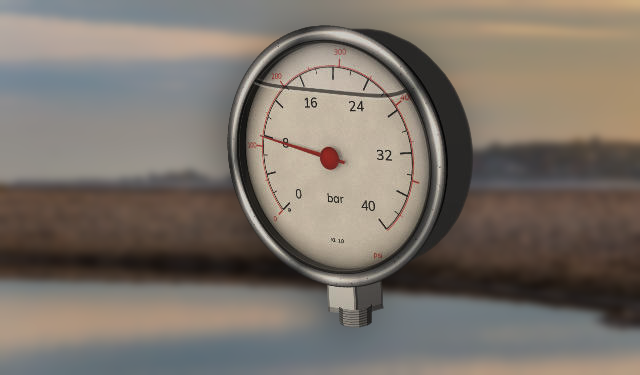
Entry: **8** bar
